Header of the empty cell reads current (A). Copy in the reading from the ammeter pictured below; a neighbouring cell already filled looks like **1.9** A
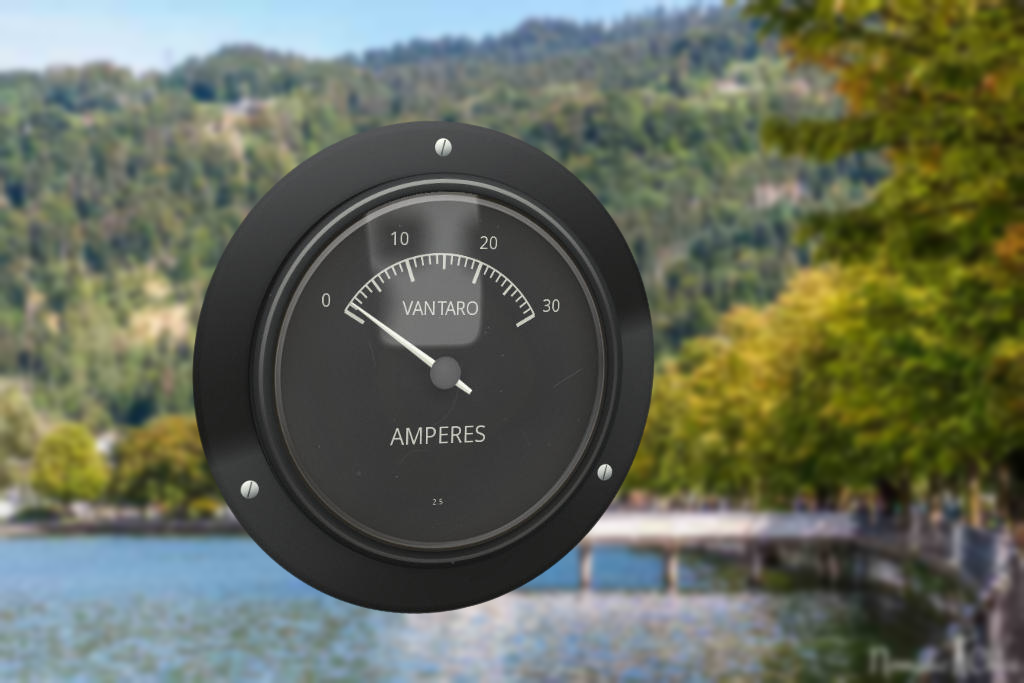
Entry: **1** A
